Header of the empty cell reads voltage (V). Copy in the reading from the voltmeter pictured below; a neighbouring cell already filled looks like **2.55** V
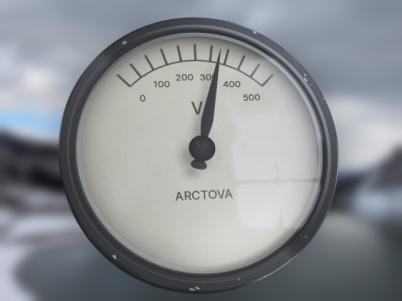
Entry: **325** V
